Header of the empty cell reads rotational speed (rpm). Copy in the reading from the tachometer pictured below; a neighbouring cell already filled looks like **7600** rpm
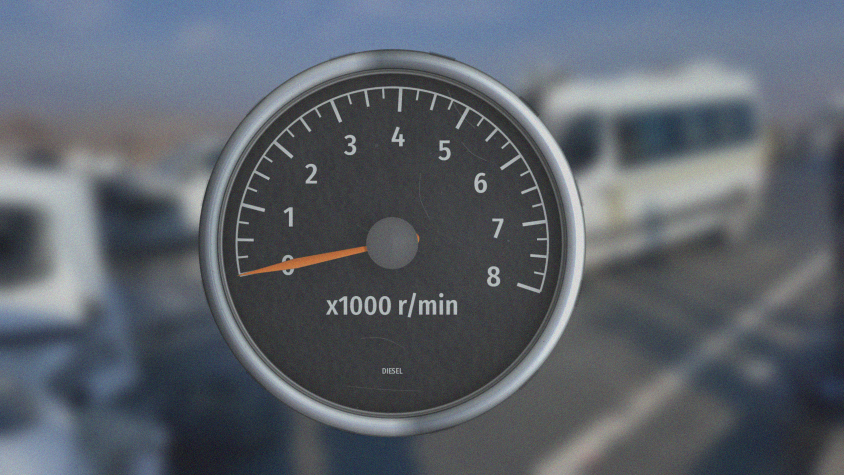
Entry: **0** rpm
